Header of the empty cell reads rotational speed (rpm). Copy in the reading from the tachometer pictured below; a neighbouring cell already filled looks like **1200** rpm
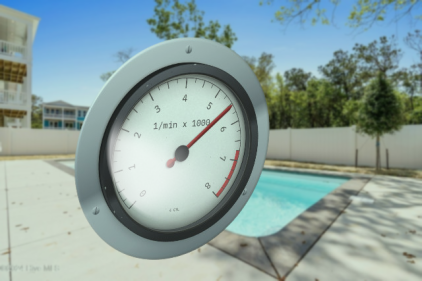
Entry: **5500** rpm
